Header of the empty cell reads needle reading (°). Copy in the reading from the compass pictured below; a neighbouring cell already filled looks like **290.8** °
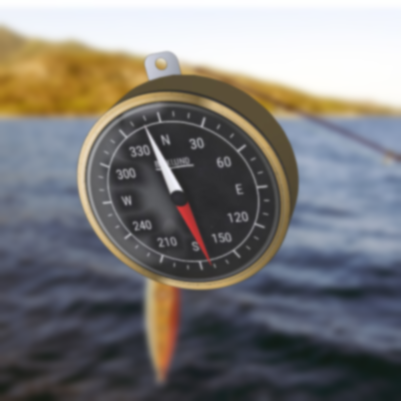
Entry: **170** °
